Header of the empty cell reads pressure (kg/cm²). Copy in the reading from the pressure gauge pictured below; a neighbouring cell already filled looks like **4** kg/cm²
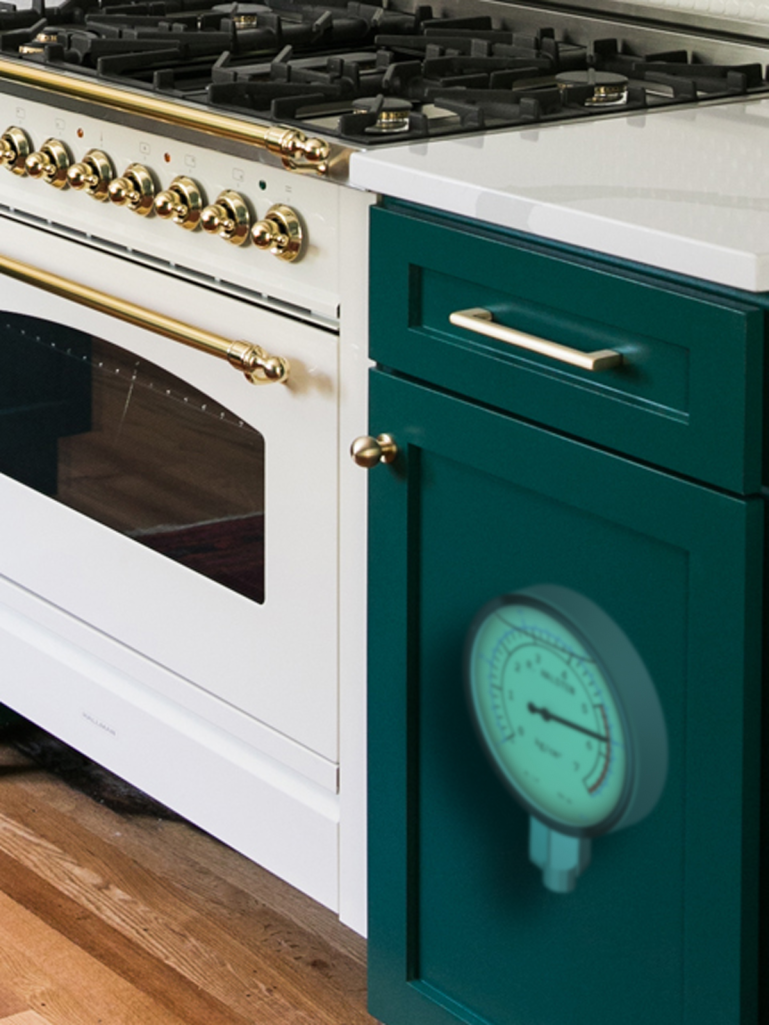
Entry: **5.6** kg/cm²
